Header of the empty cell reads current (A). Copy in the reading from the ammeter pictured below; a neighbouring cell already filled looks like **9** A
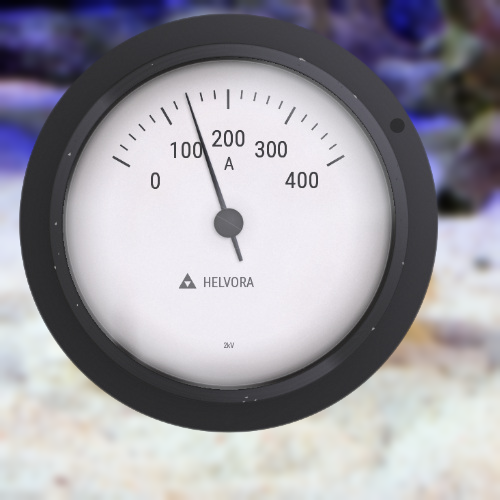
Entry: **140** A
